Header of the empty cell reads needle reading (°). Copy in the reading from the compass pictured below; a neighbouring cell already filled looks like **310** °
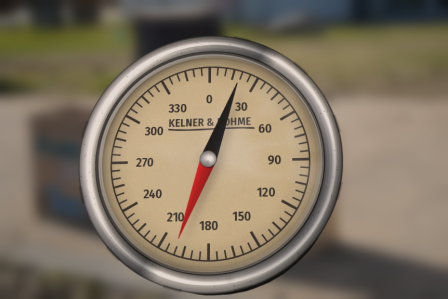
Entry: **200** °
